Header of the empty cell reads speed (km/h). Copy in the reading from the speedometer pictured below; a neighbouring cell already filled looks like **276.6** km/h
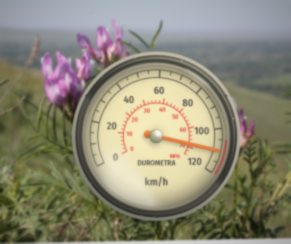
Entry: **110** km/h
